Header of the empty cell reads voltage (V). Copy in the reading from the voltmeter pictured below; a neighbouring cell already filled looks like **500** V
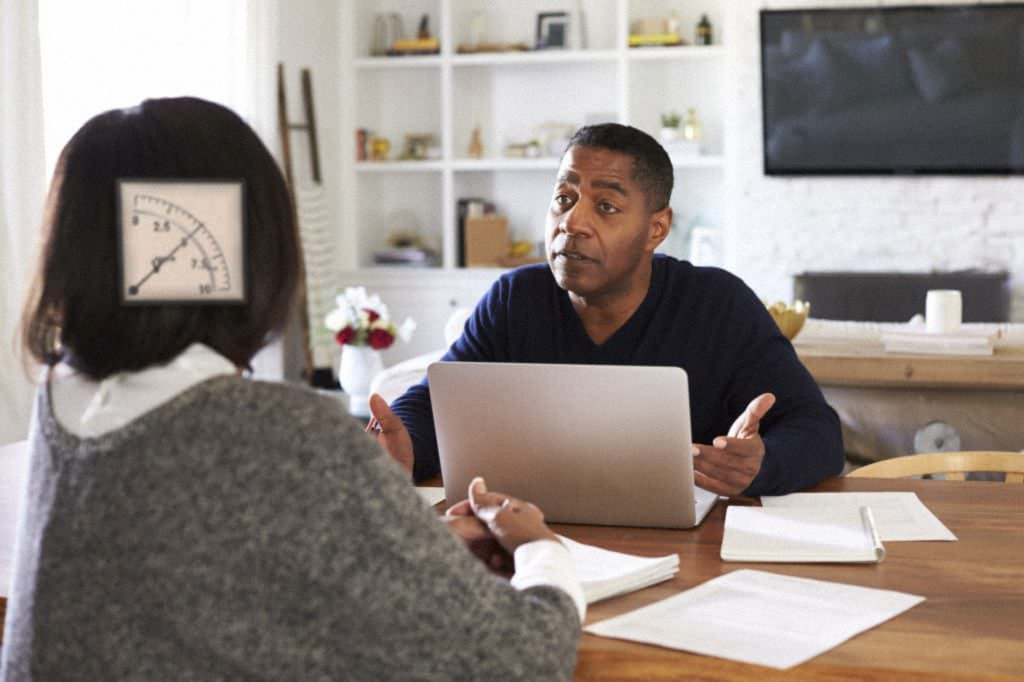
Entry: **5** V
